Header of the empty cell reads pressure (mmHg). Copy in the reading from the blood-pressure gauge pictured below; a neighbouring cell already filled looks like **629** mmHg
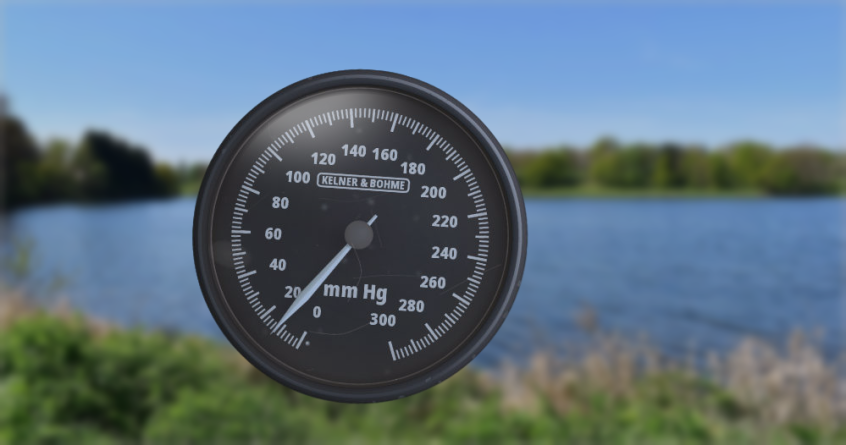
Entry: **12** mmHg
